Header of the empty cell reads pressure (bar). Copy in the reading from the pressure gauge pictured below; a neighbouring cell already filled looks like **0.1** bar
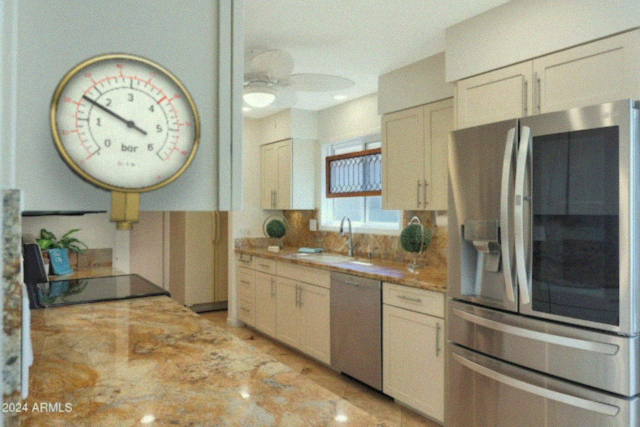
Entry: **1.6** bar
